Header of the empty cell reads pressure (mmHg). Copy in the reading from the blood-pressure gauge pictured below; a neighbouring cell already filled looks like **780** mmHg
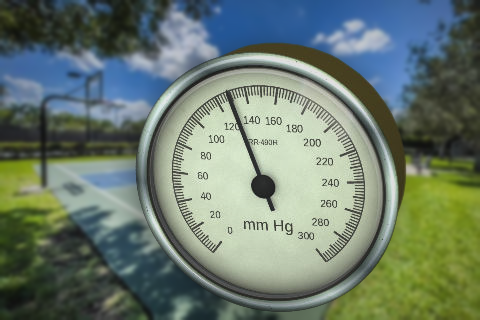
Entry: **130** mmHg
